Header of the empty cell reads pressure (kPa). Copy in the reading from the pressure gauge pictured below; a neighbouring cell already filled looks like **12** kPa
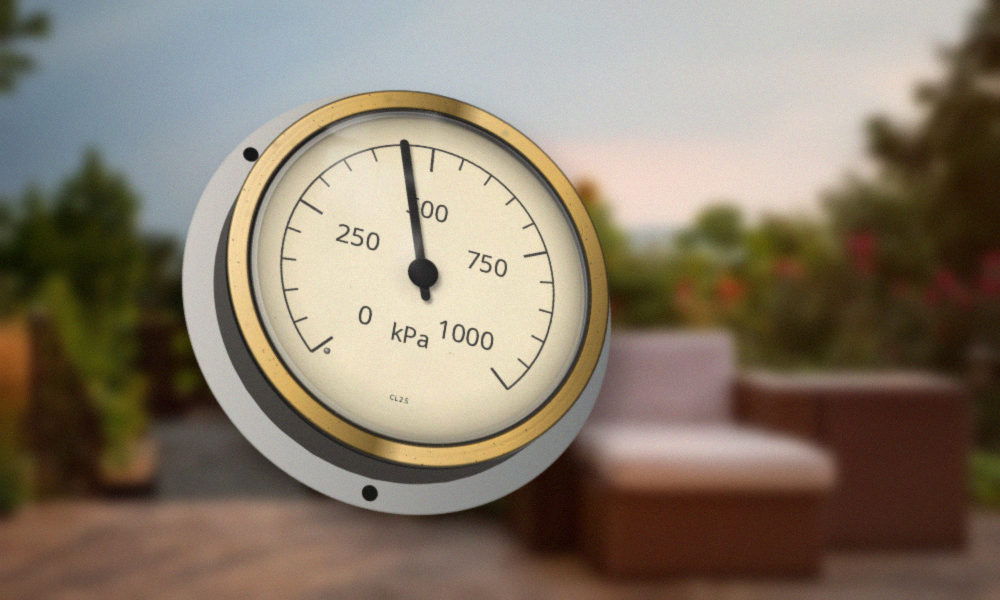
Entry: **450** kPa
